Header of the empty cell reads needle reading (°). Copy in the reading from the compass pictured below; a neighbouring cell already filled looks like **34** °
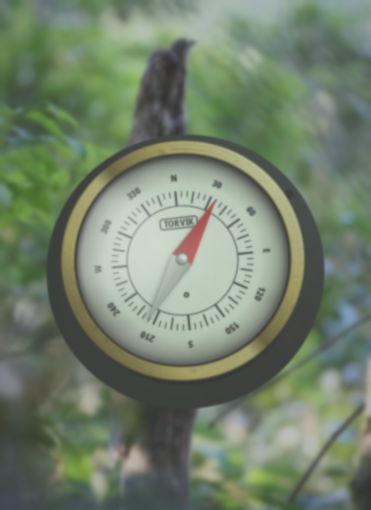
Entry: **35** °
